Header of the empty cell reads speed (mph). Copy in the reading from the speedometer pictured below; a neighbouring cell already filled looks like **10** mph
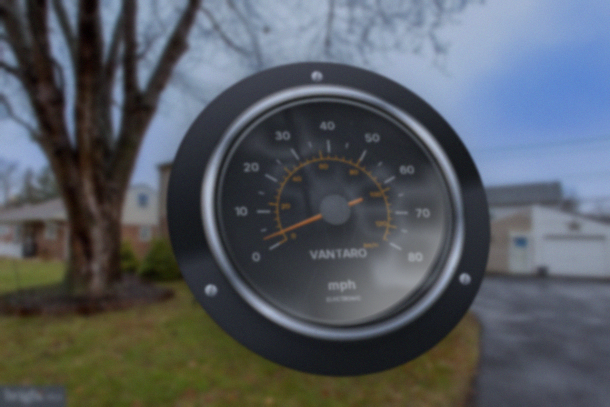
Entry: **2.5** mph
